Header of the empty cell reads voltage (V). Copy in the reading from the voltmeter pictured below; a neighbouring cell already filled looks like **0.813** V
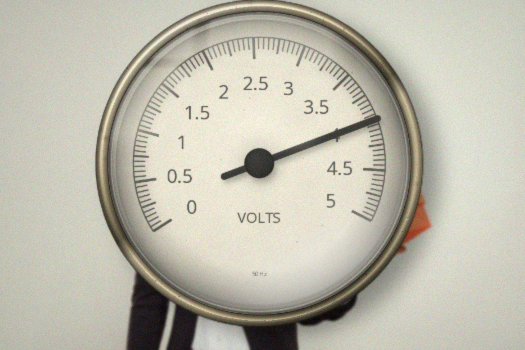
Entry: **4** V
